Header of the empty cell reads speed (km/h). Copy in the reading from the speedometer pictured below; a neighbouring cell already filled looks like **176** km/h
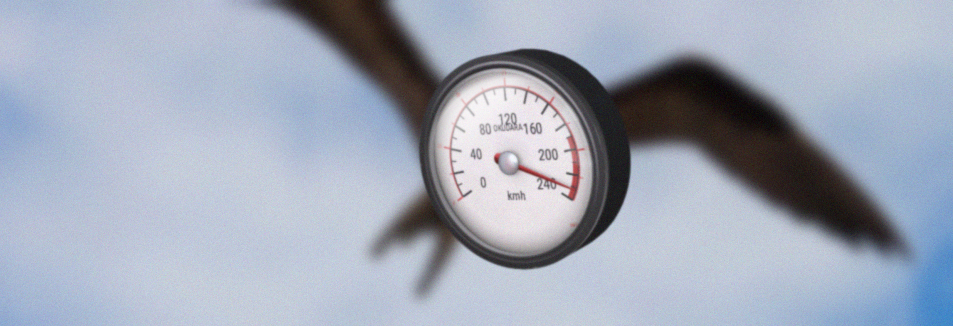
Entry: **230** km/h
